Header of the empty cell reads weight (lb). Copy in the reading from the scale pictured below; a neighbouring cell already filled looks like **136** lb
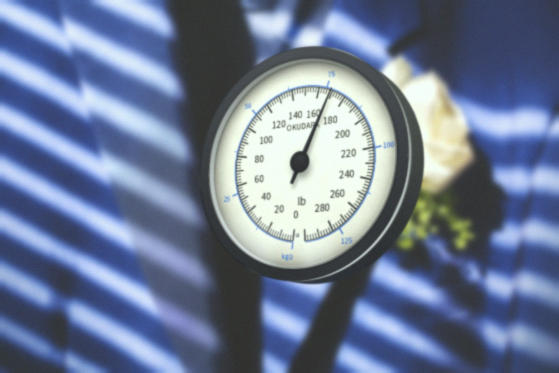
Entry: **170** lb
